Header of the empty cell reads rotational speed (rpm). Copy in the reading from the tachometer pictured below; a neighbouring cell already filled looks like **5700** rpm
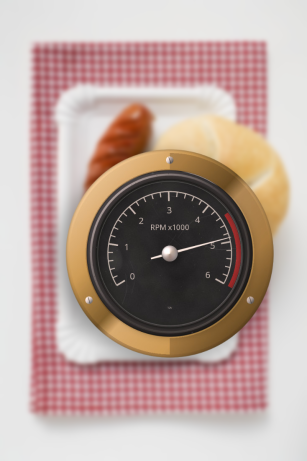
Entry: **4900** rpm
